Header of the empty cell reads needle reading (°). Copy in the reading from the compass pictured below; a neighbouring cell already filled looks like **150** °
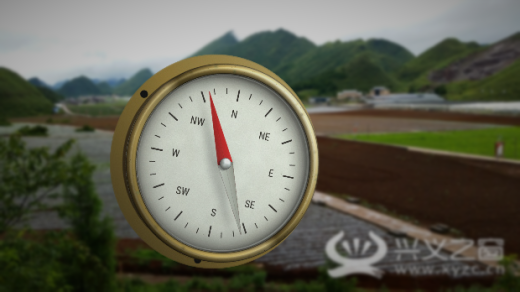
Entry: **335** °
